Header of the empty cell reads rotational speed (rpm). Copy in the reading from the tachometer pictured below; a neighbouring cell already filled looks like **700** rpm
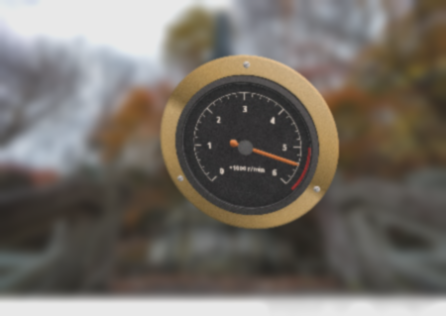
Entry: **5400** rpm
